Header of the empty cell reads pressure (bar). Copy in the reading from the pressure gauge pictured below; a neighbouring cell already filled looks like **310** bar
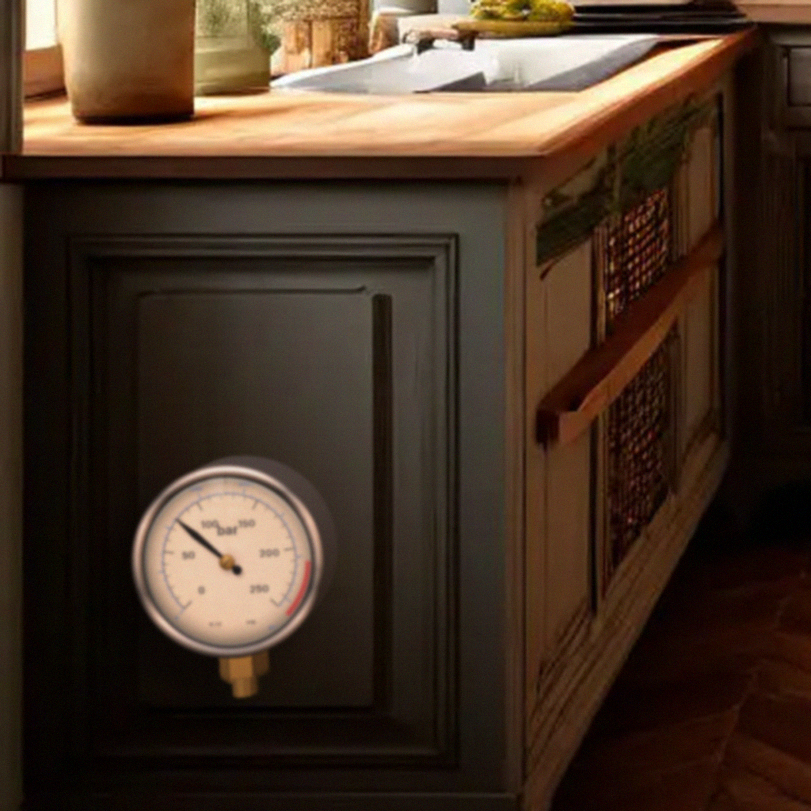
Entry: **80** bar
